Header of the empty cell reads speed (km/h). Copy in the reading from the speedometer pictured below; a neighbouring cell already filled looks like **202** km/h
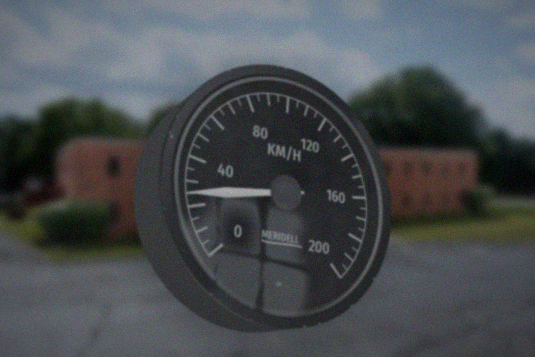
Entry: **25** km/h
